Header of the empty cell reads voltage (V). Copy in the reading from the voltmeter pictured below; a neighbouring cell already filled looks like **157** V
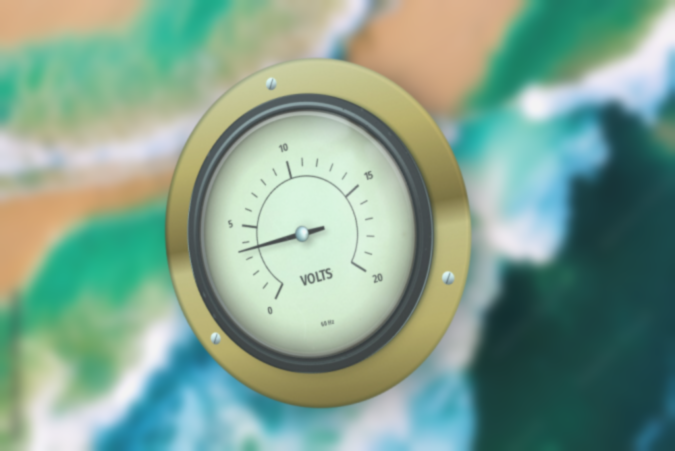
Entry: **3.5** V
